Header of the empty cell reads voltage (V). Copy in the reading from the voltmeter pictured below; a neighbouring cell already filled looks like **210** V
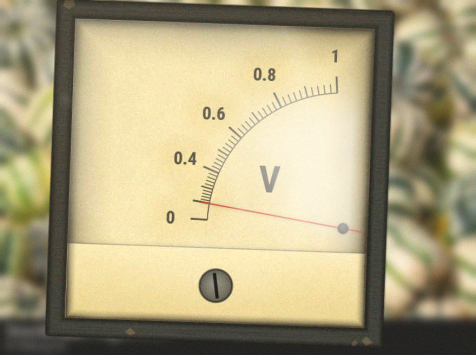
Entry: **0.2** V
